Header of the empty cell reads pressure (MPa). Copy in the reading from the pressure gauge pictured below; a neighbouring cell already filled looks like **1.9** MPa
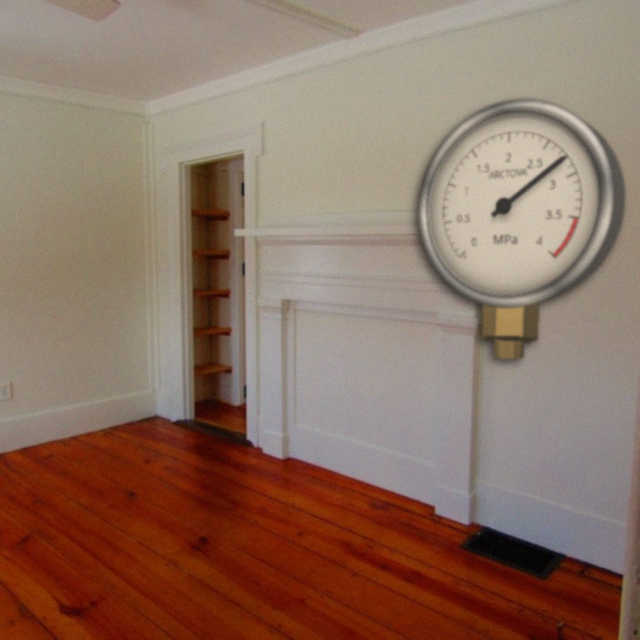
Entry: **2.8** MPa
